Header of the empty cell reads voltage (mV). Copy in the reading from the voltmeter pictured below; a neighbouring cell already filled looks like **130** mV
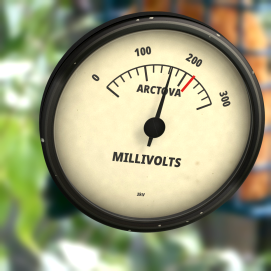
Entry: **160** mV
